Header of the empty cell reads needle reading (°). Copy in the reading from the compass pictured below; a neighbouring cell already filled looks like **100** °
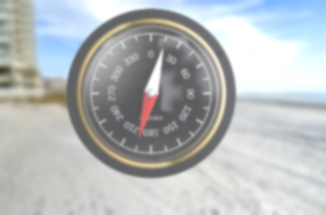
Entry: **195** °
